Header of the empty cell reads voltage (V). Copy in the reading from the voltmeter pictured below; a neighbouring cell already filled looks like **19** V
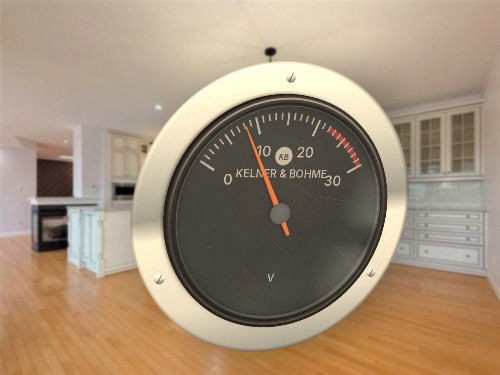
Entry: **8** V
